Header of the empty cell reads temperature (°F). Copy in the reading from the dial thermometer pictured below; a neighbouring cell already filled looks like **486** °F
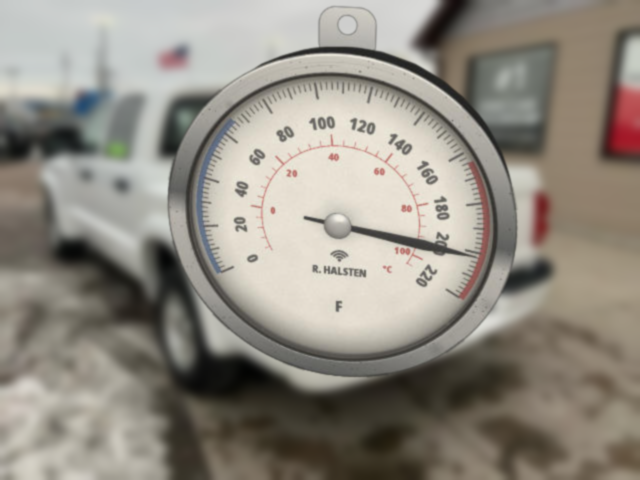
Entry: **200** °F
